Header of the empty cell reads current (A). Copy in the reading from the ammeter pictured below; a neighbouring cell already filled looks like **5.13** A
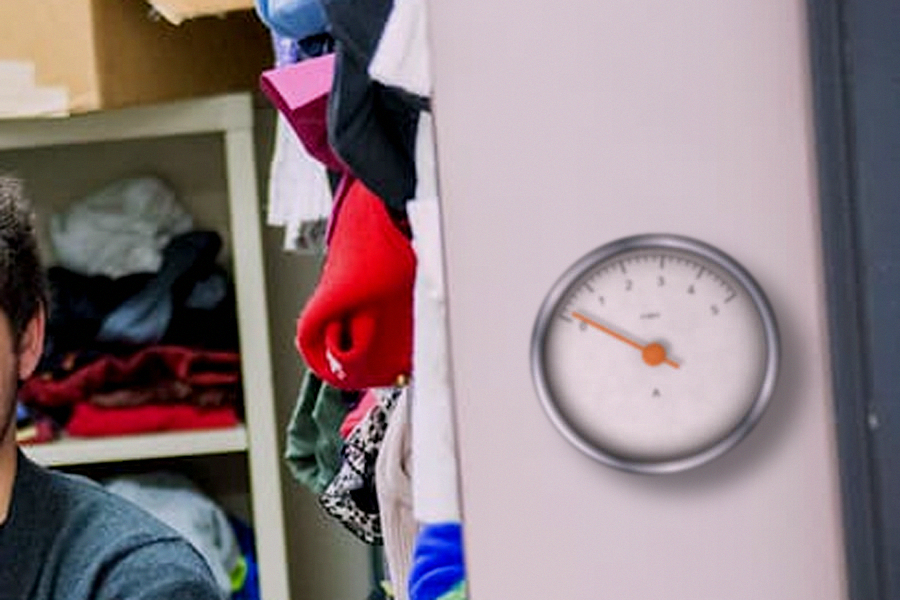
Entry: **0.2** A
